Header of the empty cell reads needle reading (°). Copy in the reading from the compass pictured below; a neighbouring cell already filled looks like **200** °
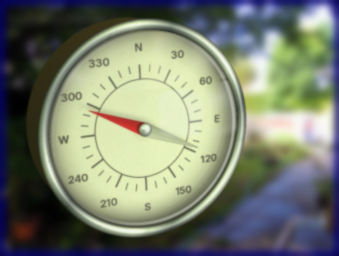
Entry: **295** °
